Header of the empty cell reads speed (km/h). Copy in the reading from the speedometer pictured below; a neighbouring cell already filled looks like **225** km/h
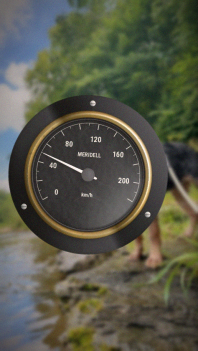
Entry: **50** km/h
